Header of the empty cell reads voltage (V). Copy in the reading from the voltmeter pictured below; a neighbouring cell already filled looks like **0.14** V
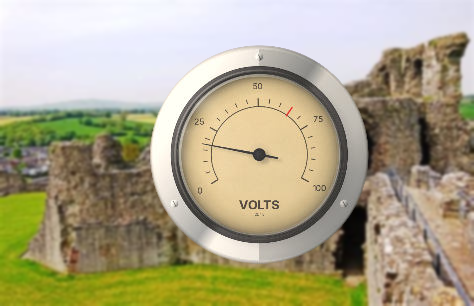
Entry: **17.5** V
